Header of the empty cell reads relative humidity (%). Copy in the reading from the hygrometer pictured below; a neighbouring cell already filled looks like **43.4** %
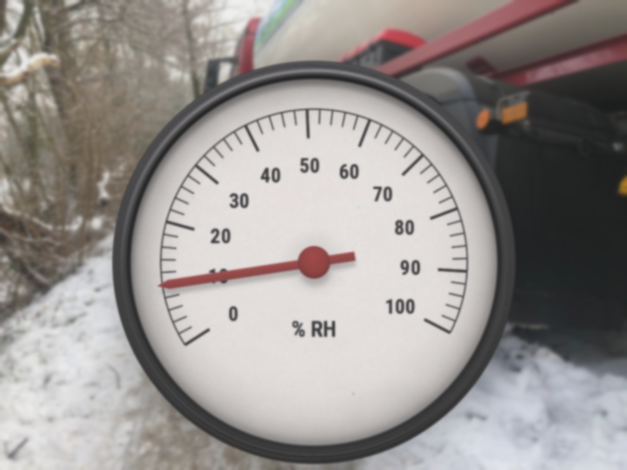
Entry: **10** %
